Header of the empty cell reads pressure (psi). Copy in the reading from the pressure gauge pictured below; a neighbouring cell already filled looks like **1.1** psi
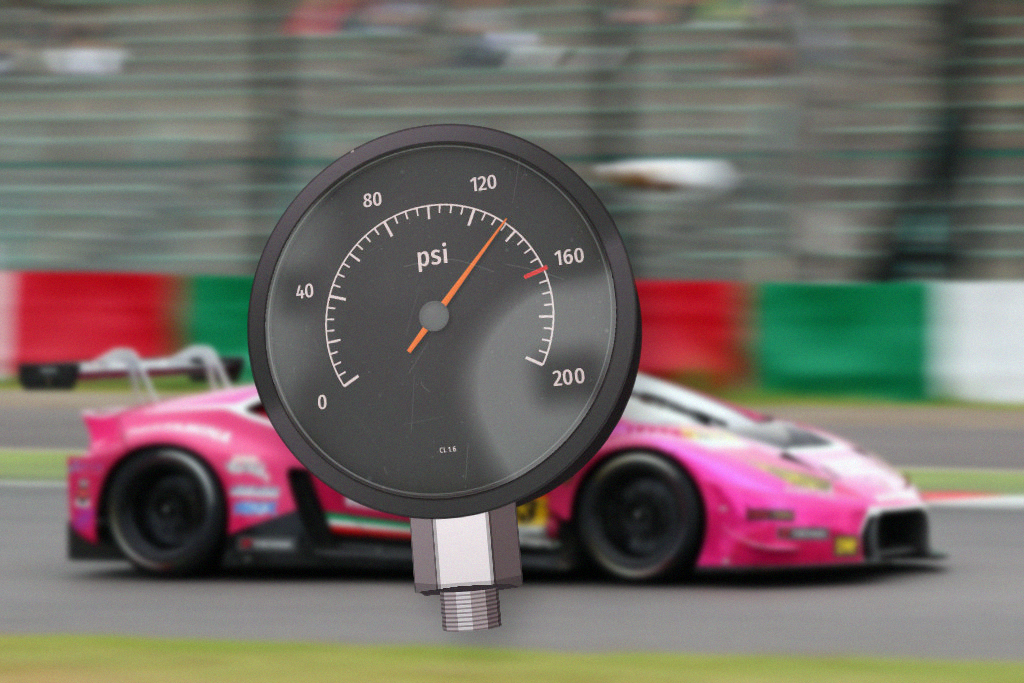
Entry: **135** psi
